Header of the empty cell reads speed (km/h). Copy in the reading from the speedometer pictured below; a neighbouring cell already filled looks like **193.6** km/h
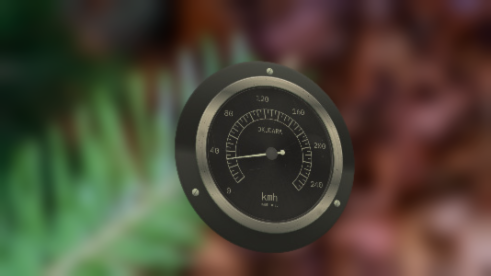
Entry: **30** km/h
